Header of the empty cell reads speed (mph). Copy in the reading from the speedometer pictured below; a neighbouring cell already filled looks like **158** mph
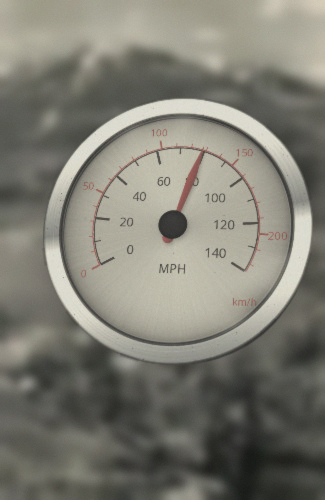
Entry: **80** mph
